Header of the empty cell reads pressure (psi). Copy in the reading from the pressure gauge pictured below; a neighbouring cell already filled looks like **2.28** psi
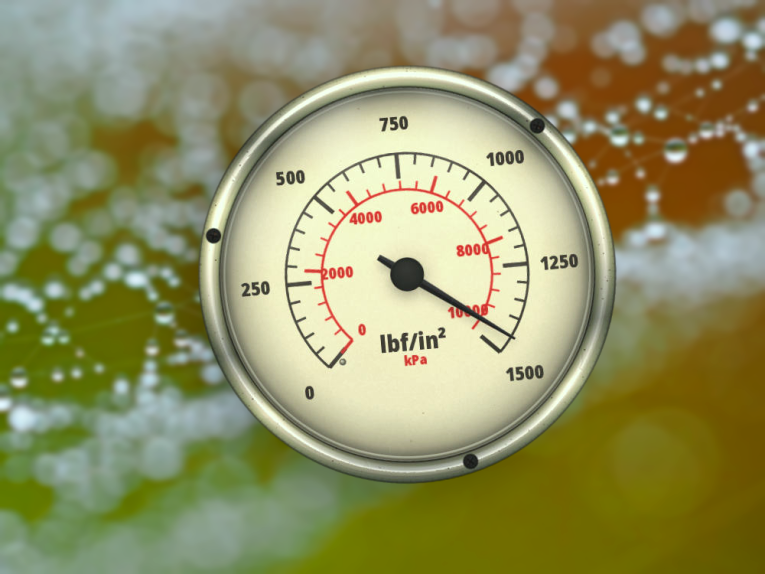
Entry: **1450** psi
